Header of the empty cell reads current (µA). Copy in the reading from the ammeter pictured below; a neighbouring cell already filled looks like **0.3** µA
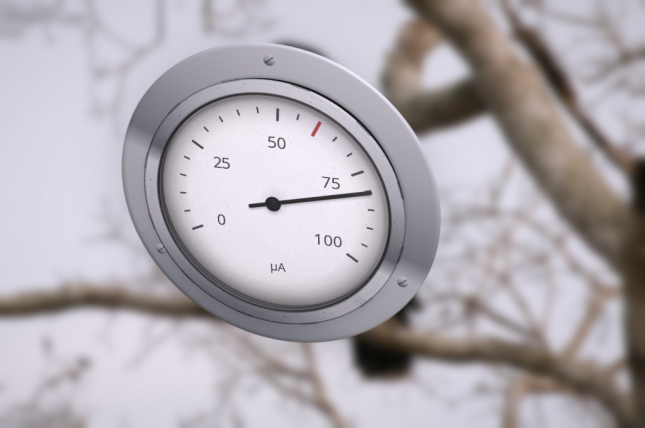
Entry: **80** µA
